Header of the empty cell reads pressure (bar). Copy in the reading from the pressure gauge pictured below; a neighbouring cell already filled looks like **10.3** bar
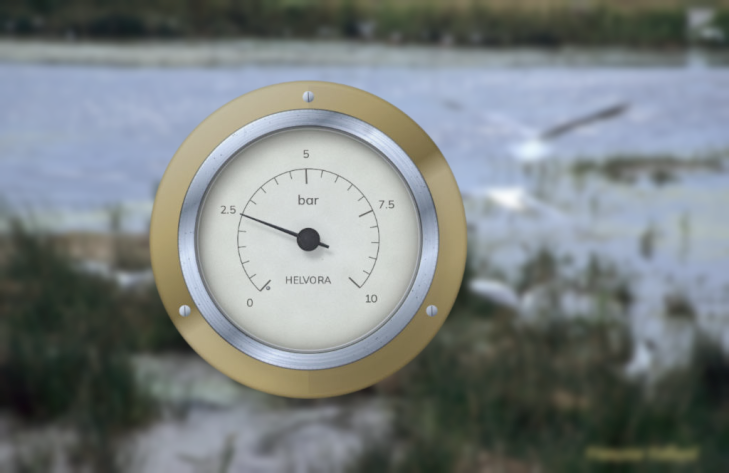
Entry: **2.5** bar
